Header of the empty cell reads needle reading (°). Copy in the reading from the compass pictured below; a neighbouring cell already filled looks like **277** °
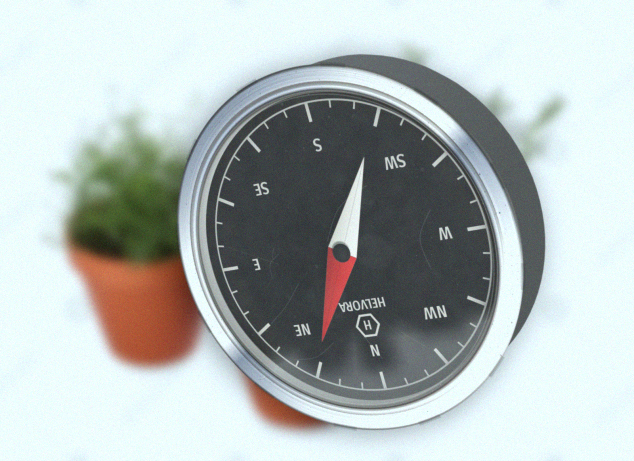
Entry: **30** °
